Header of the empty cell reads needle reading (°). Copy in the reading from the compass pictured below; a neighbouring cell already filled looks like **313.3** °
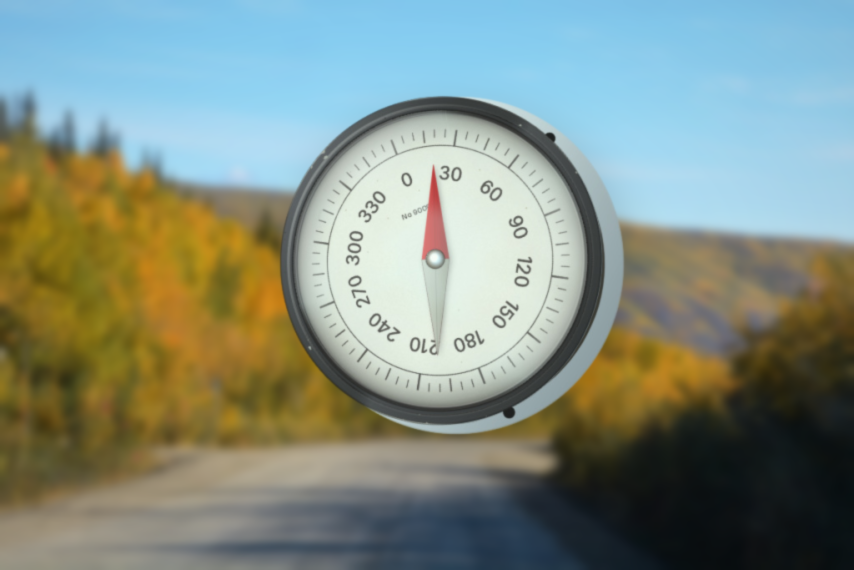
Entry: **20** °
